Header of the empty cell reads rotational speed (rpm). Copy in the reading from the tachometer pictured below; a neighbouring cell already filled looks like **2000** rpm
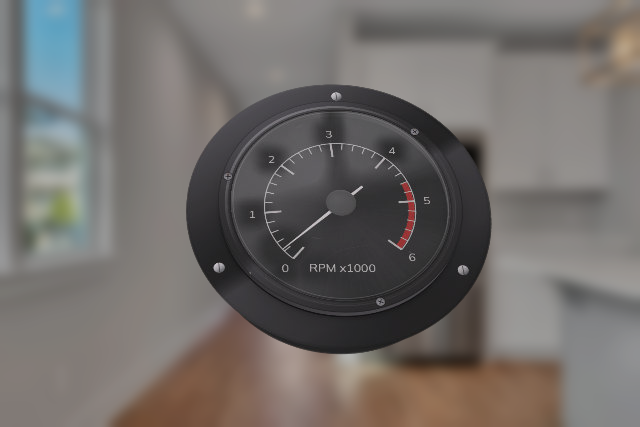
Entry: **200** rpm
